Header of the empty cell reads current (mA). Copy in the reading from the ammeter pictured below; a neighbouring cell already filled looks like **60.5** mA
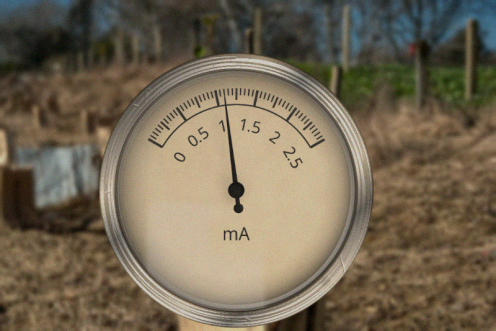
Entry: **1.1** mA
